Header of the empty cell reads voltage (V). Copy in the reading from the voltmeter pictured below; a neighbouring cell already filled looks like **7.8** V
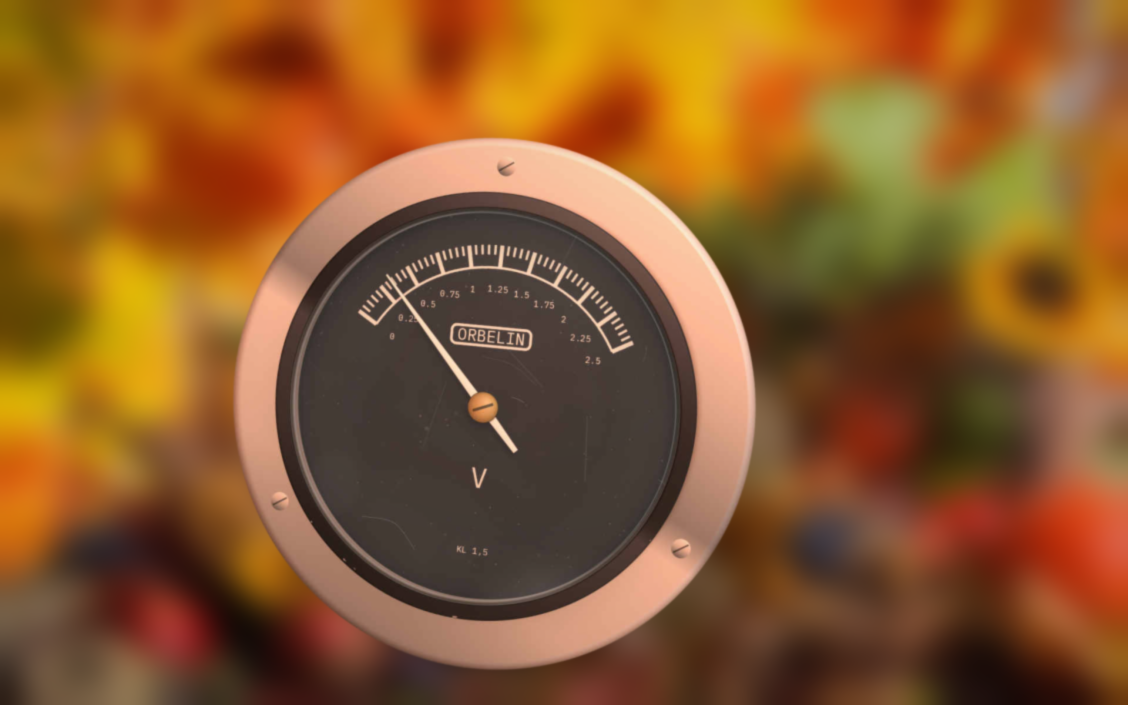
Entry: **0.35** V
